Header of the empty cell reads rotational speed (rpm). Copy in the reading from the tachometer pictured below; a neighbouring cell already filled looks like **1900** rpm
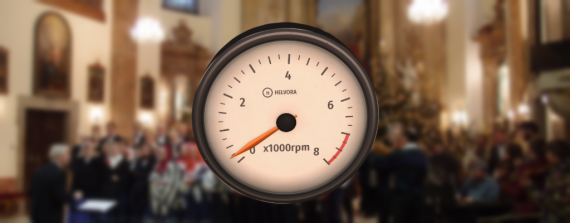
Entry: **250** rpm
